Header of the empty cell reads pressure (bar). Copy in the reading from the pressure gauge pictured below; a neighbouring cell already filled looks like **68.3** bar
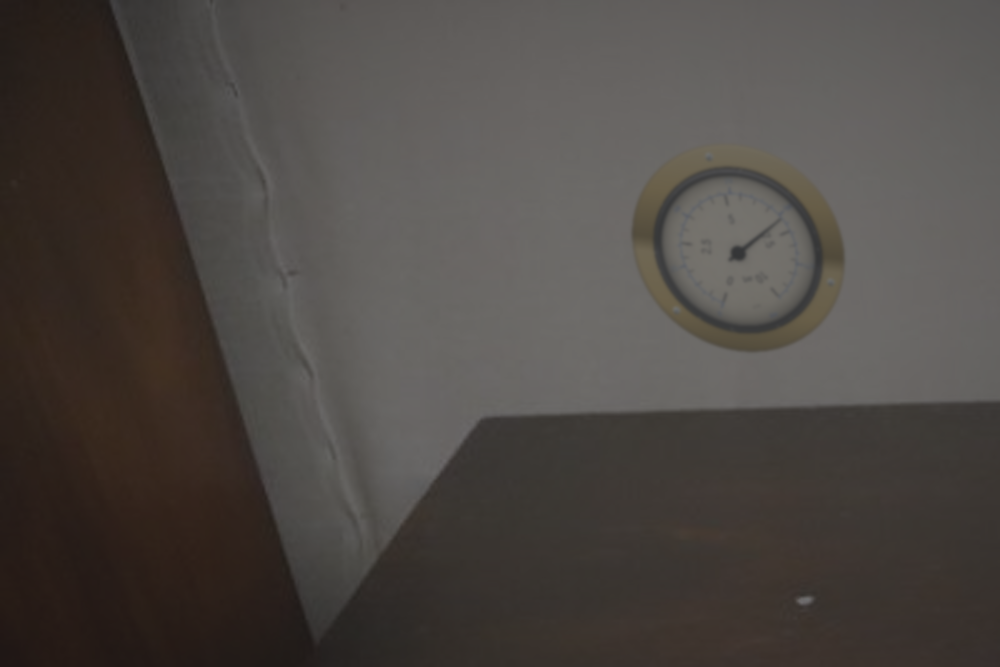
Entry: **7** bar
